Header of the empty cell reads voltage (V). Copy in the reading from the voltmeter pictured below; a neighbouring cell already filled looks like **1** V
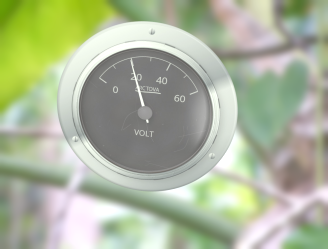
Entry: **20** V
